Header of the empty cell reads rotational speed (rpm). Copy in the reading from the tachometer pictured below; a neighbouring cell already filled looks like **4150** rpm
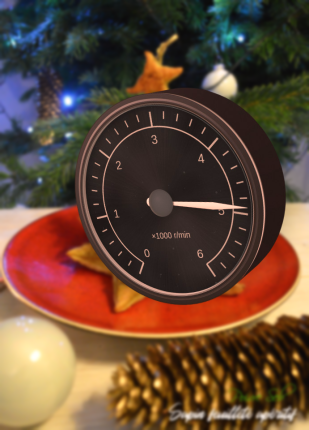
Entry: **4900** rpm
